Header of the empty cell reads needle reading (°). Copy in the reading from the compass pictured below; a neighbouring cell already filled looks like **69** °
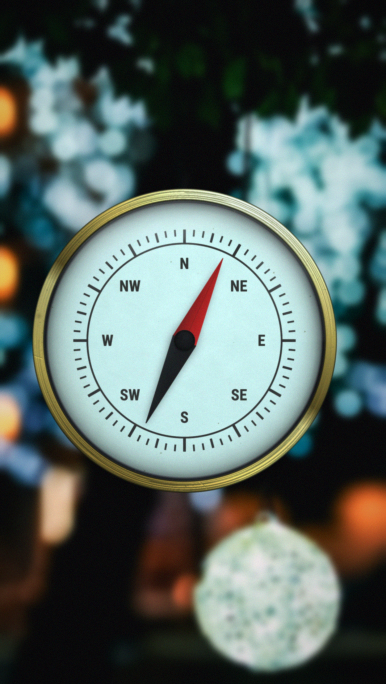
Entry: **25** °
